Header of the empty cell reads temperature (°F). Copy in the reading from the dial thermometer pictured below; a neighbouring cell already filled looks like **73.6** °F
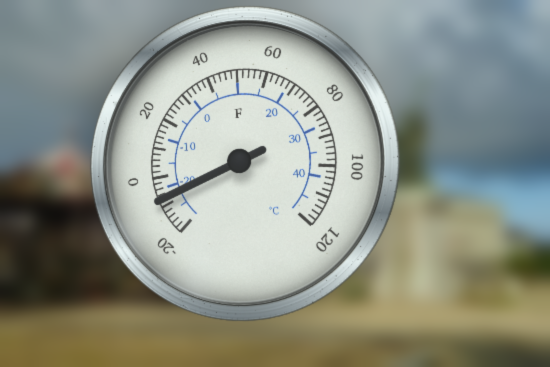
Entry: **-8** °F
